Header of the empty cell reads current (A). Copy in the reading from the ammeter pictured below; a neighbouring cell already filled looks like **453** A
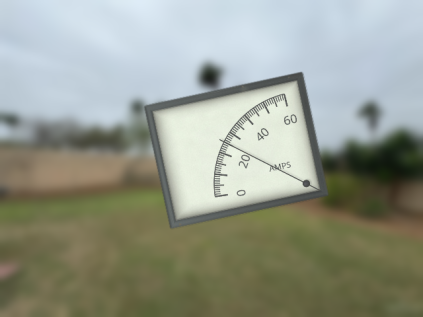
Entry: **25** A
